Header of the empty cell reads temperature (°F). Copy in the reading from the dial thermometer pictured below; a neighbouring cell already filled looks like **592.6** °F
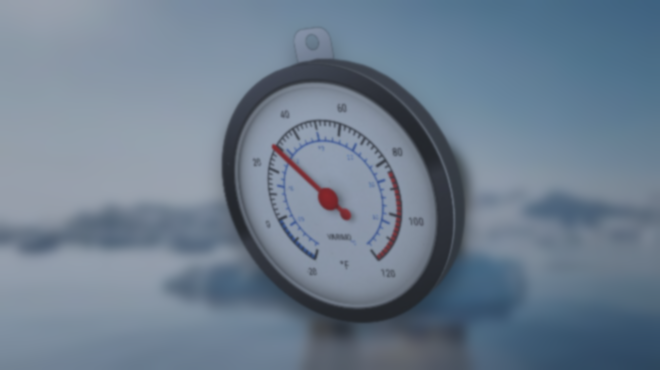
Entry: **30** °F
